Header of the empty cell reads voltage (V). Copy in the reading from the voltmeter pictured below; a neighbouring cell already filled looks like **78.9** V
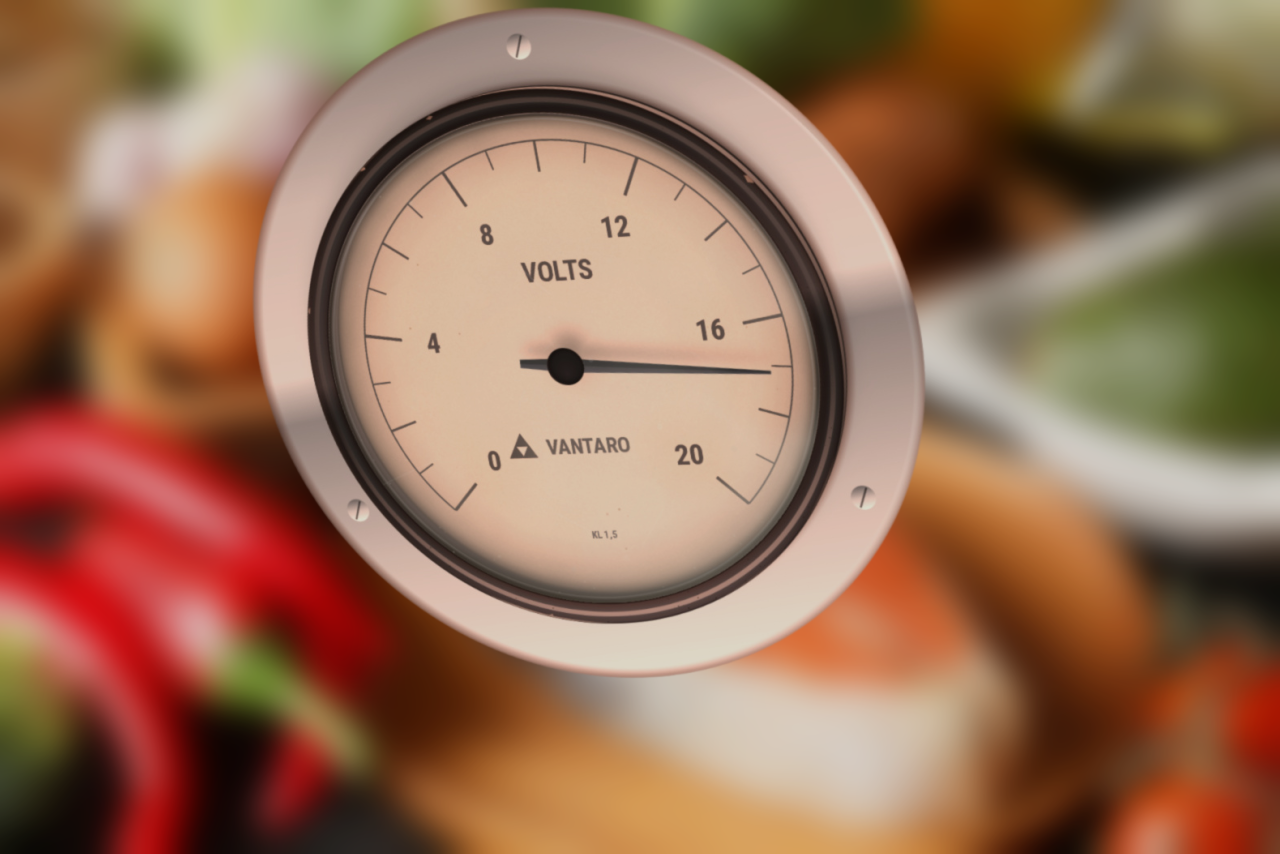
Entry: **17** V
